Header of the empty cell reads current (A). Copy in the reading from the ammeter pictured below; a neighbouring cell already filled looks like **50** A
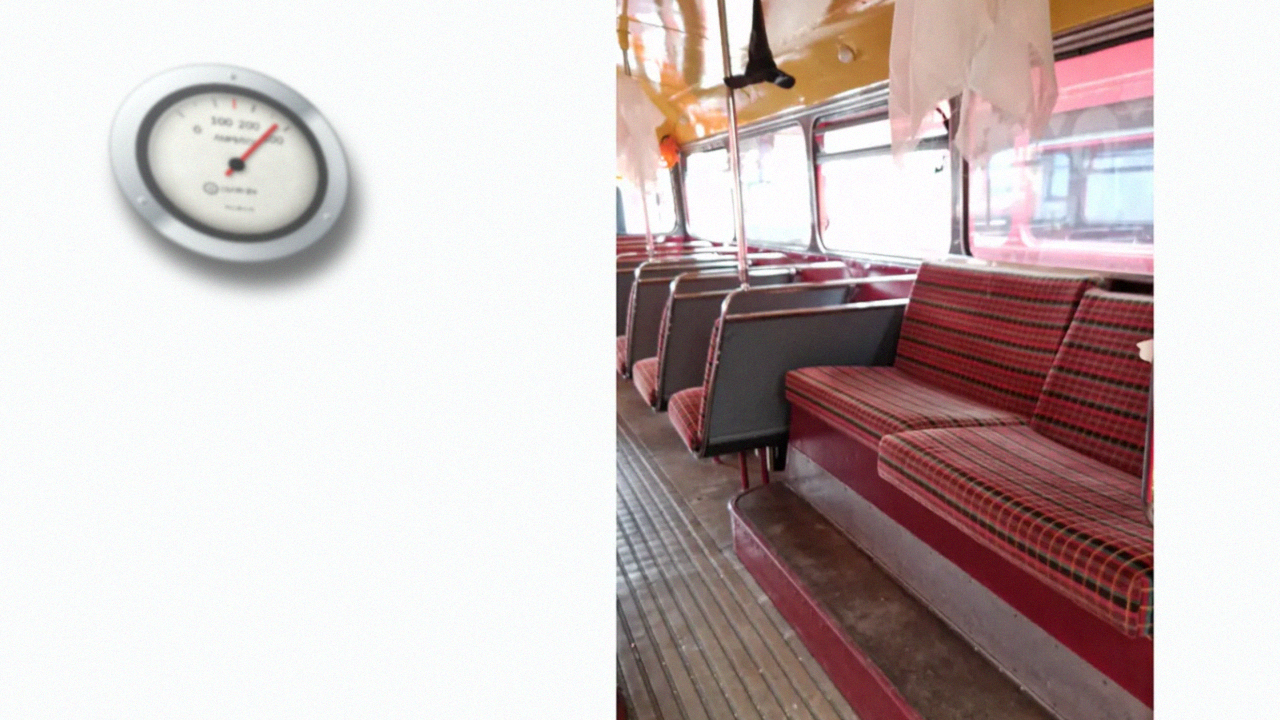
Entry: **275** A
